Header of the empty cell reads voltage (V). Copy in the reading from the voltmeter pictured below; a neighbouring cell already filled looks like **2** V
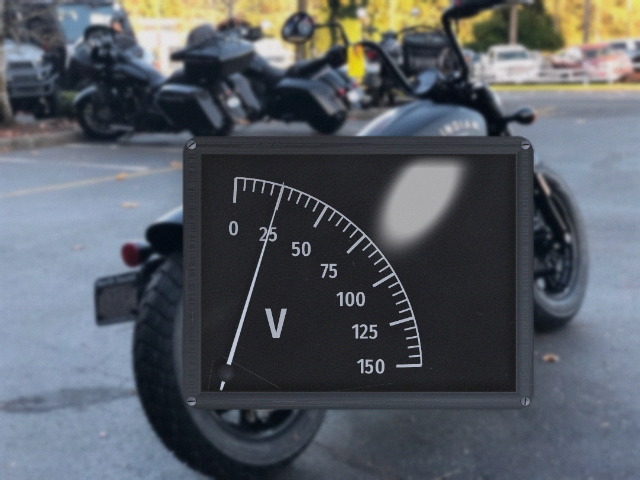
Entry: **25** V
